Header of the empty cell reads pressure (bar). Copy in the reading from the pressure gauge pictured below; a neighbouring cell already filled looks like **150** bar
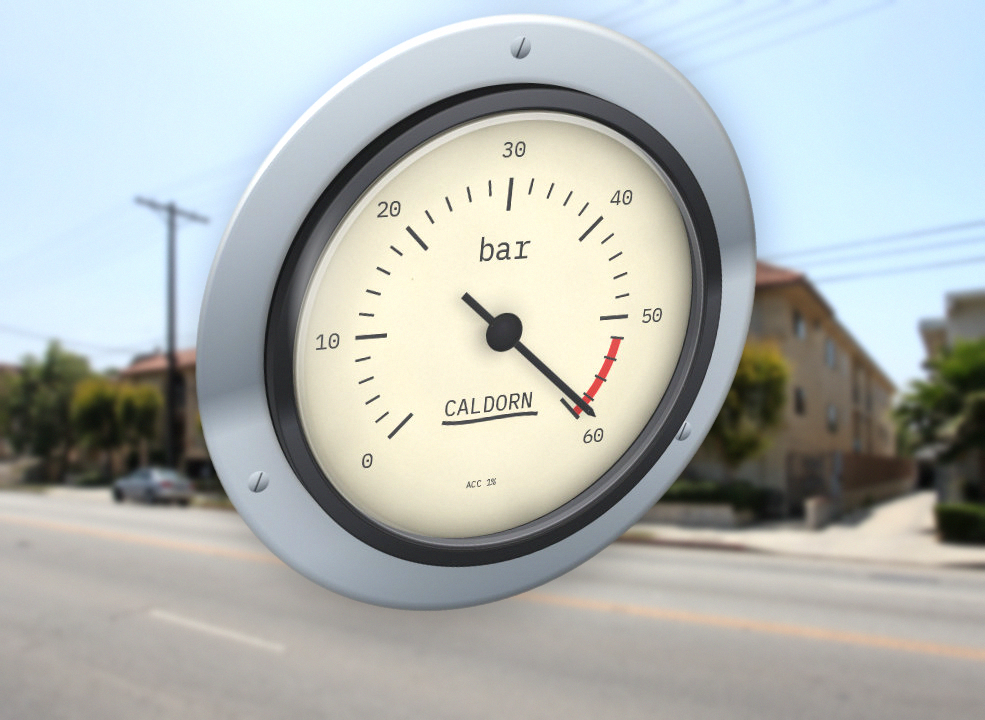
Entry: **59** bar
